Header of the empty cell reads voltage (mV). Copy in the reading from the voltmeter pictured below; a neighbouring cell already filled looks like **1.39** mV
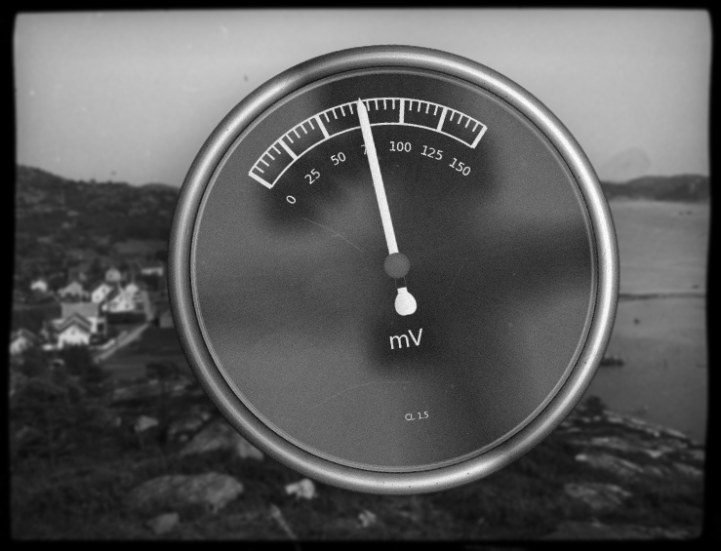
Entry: **75** mV
